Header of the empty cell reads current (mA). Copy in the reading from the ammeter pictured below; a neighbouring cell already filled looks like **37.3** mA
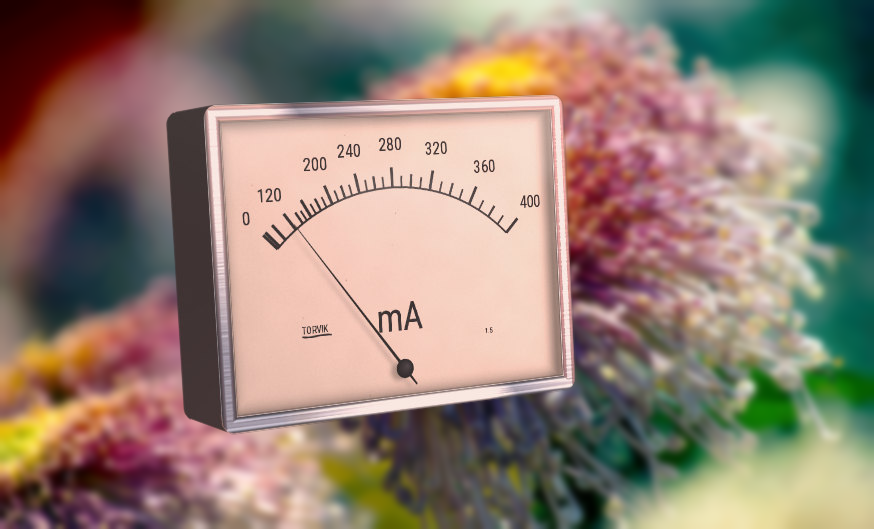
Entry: **120** mA
